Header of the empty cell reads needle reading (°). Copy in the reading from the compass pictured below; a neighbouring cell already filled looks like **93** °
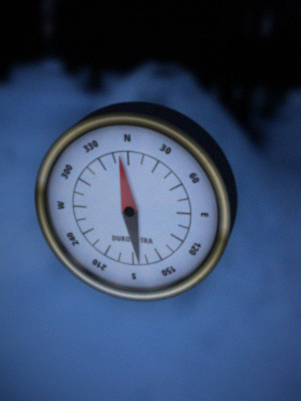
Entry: **352.5** °
